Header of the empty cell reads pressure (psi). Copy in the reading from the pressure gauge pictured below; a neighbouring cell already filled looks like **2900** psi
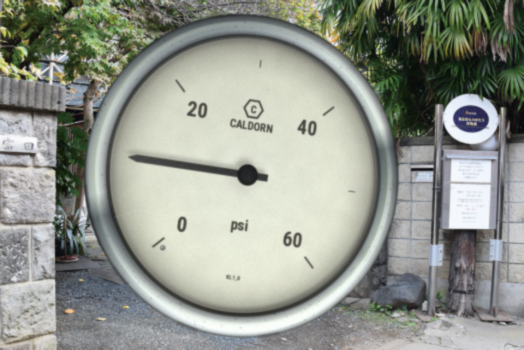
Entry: **10** psi
